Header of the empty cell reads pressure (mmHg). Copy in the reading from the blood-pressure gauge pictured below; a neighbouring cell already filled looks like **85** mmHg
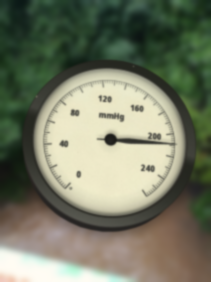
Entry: **210** mmHg
